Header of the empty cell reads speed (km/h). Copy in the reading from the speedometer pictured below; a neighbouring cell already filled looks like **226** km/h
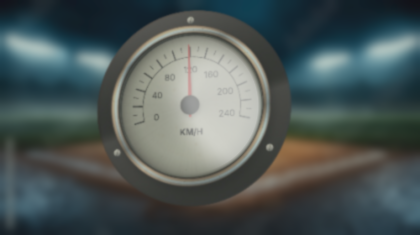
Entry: **120** km/h
